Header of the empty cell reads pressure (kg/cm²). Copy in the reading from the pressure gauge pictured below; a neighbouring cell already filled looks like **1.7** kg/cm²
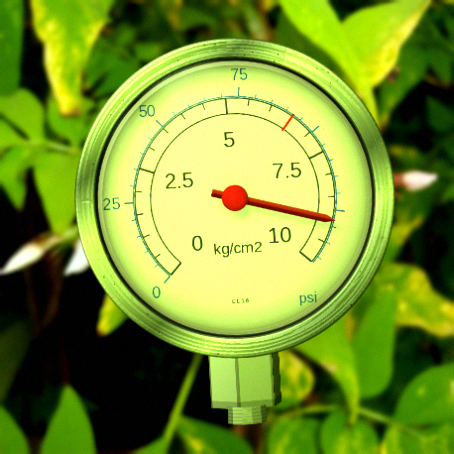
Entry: **9** kg/cm²
